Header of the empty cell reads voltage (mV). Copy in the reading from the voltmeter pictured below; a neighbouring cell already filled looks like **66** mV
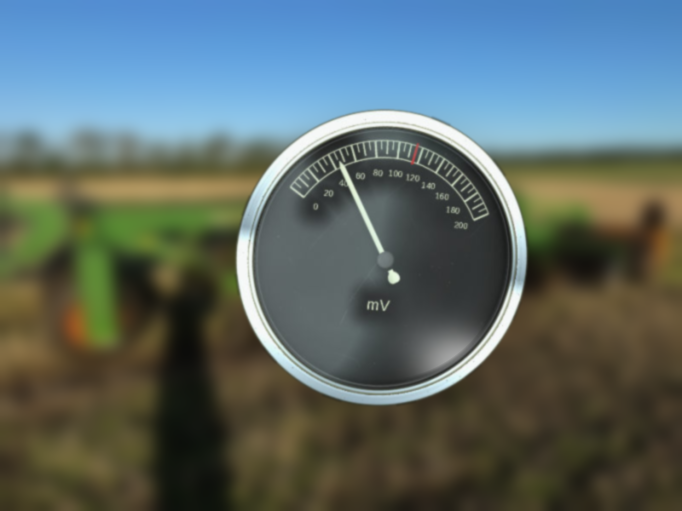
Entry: **45** mV
